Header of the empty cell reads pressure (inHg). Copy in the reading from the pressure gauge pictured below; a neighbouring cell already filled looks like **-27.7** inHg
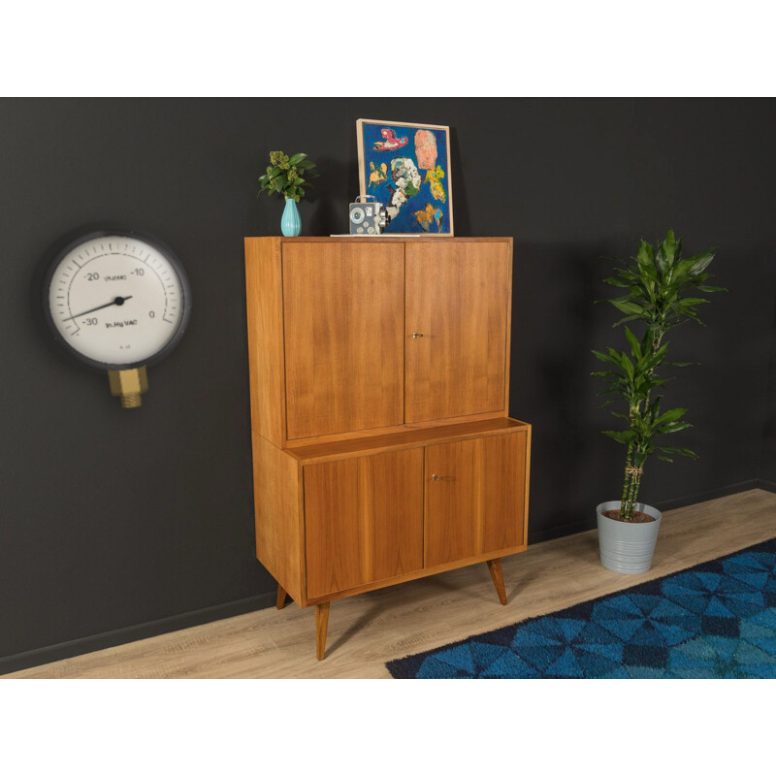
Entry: **-28** inHg
